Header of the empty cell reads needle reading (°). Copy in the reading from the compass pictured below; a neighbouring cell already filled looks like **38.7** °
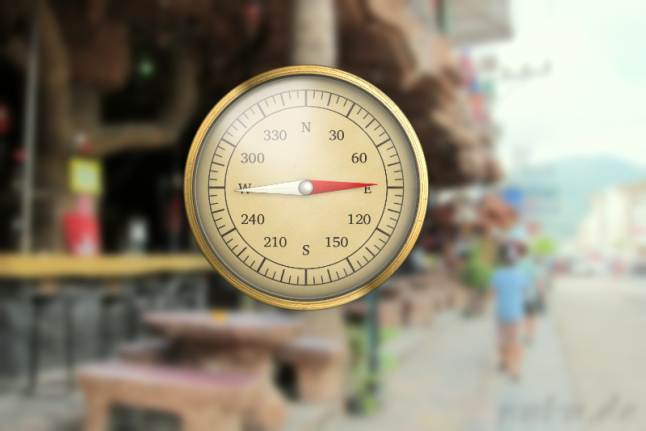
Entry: **87.5** °
